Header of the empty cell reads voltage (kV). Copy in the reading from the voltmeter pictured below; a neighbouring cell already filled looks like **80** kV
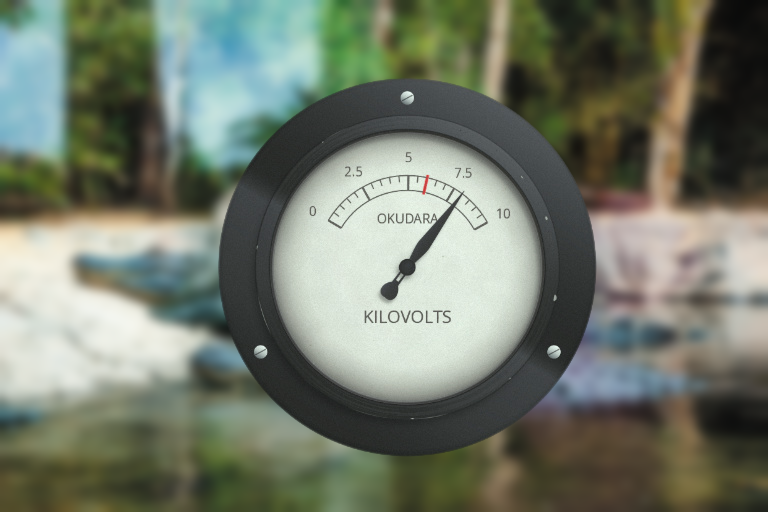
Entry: **8** kV
